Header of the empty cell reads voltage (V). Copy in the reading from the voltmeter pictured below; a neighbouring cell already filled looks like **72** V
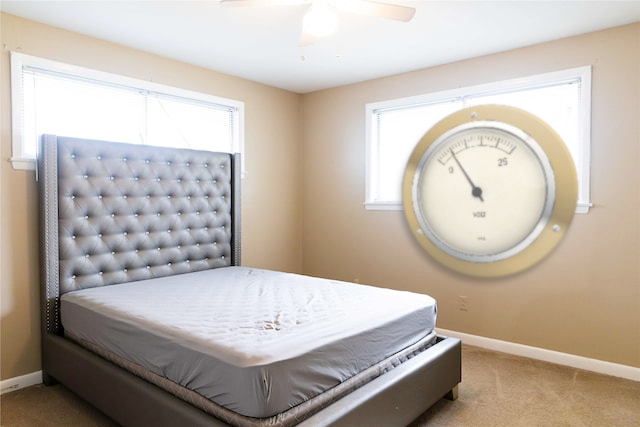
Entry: **5** V
